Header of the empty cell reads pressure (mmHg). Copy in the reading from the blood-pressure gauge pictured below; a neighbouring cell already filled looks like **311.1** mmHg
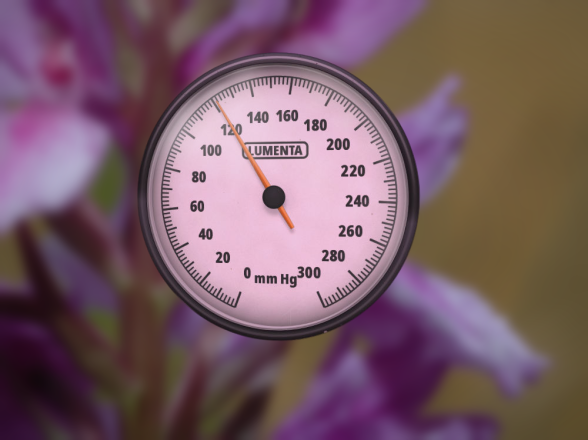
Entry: **122** mmHg
